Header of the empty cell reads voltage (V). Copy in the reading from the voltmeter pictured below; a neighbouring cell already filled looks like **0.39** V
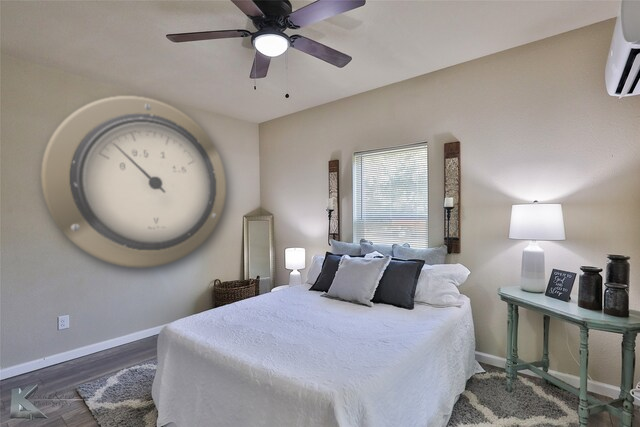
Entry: **0.2** V
